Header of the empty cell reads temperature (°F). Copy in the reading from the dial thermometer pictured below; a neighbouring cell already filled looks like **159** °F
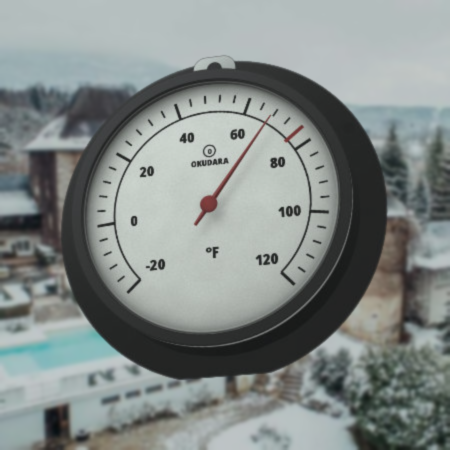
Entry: **68** °F
